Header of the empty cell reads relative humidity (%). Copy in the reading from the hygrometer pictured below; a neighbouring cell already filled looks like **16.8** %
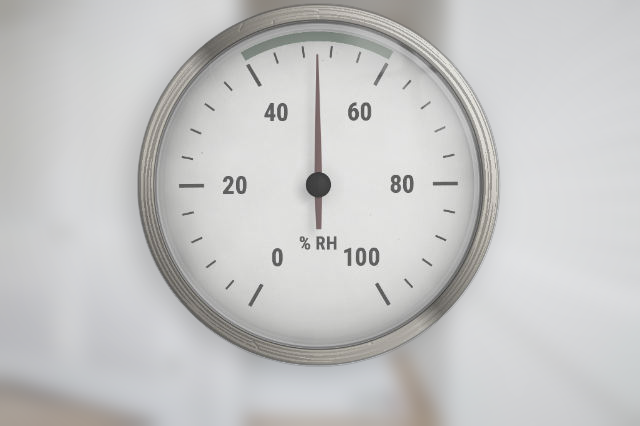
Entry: **50** %
